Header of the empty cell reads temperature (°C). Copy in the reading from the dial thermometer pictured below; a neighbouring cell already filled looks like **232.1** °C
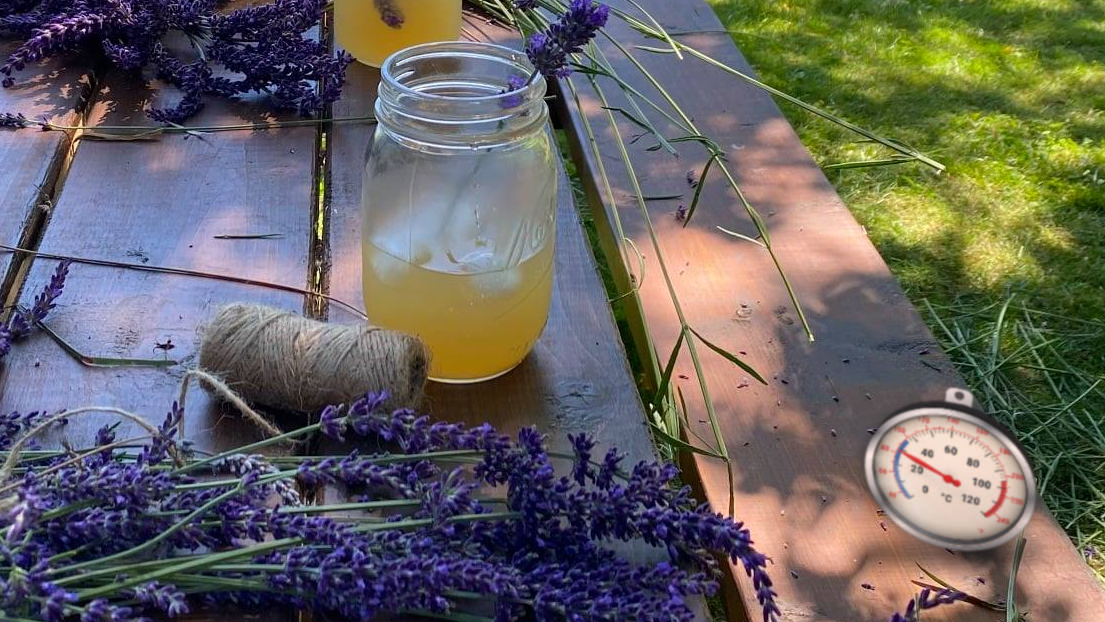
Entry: **30** °C
